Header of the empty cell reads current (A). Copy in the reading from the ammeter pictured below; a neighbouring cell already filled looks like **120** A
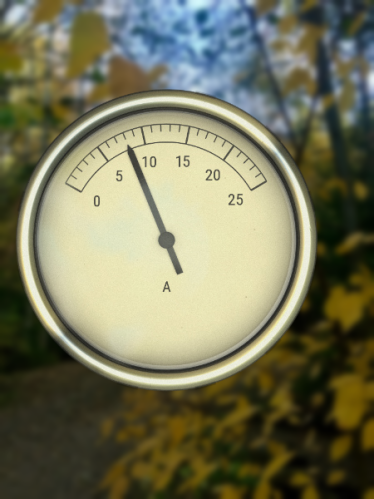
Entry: **8** A
